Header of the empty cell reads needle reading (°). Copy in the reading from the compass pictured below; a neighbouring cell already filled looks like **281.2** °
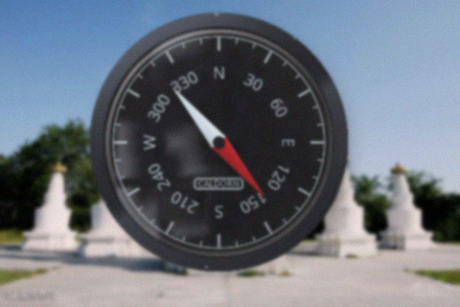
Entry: **140** °
